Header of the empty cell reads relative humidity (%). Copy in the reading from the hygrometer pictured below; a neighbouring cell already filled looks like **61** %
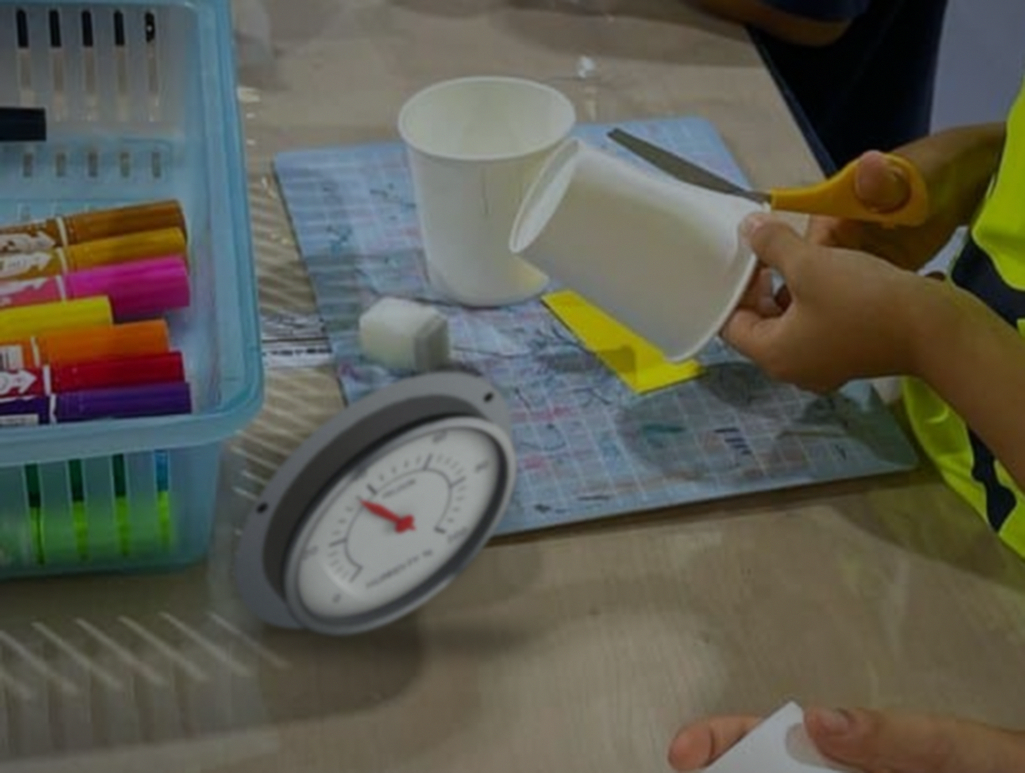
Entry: **36** %
